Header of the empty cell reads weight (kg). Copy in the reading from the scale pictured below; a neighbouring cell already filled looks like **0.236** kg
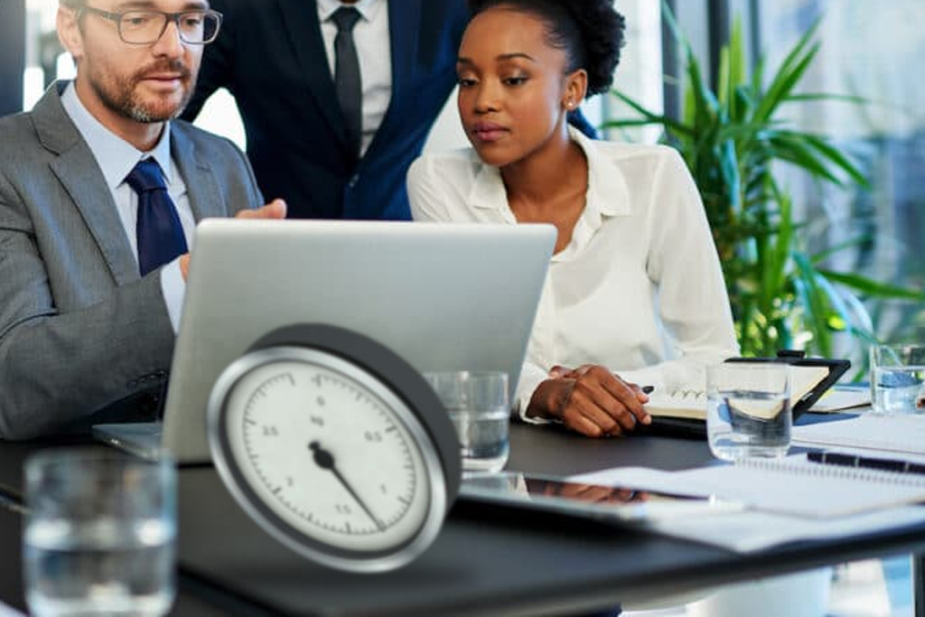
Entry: **1.25** kg
